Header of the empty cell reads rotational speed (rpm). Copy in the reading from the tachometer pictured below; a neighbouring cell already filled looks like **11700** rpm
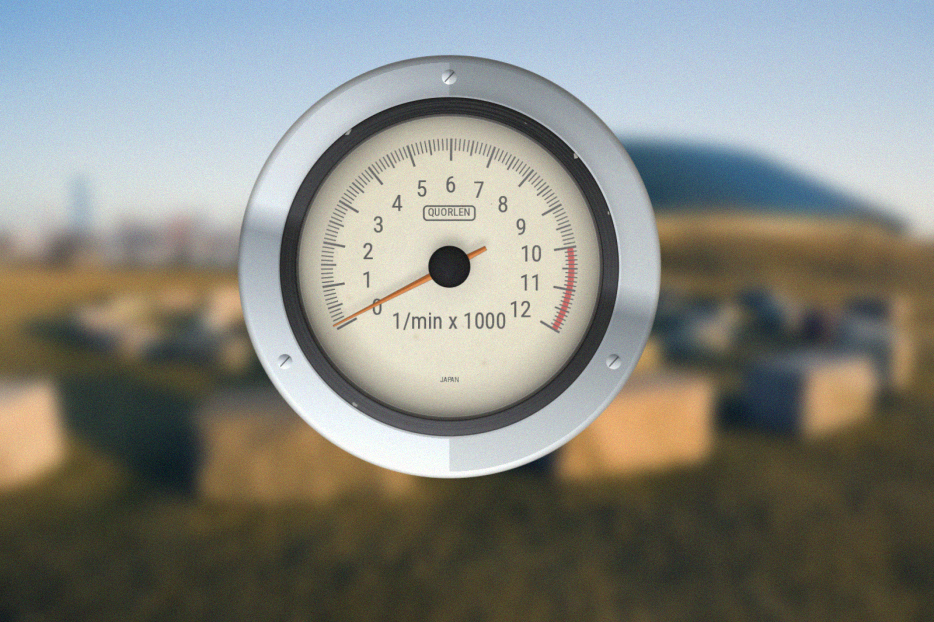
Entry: **100** rpm
